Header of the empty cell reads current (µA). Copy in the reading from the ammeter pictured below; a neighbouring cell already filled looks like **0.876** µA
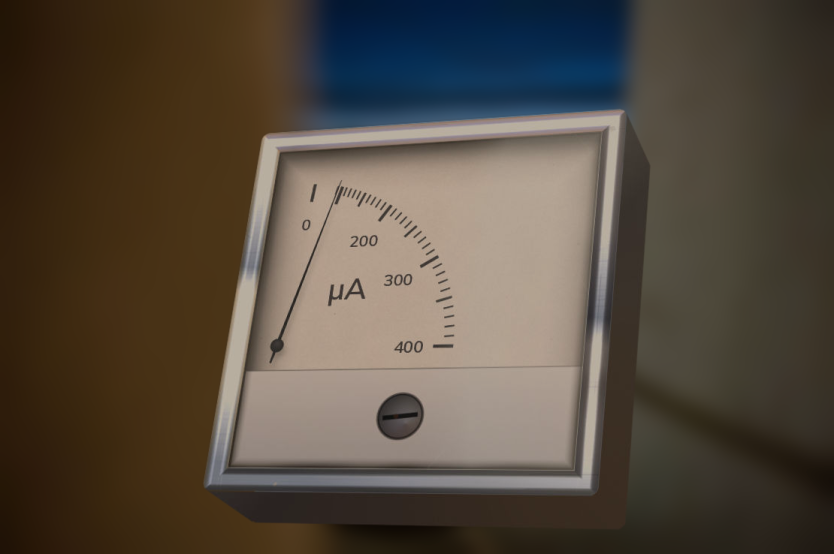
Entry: **100** µA
